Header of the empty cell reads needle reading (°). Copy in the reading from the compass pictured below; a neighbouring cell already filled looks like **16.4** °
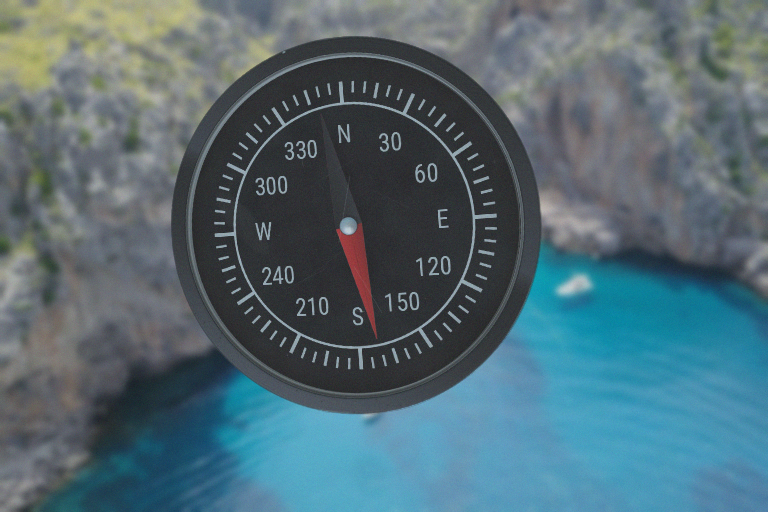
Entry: **170** °
